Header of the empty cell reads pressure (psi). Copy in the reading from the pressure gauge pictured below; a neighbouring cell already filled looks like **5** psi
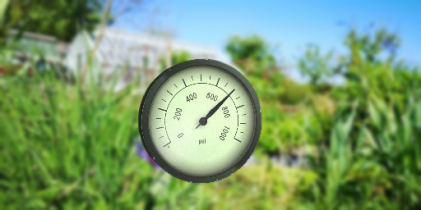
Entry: **700** psi
